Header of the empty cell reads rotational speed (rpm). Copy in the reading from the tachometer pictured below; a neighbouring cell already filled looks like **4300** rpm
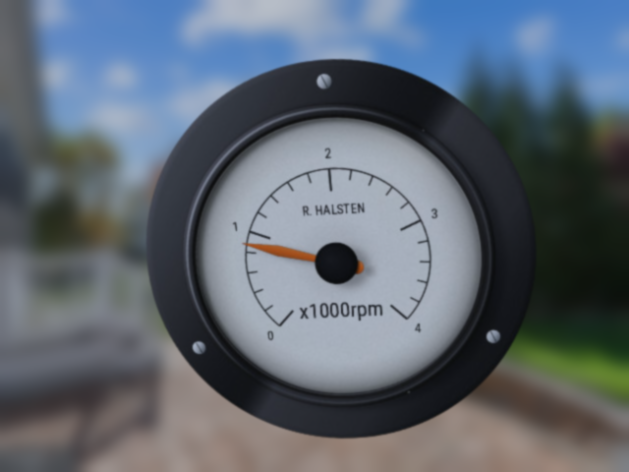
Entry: **900** rpm
